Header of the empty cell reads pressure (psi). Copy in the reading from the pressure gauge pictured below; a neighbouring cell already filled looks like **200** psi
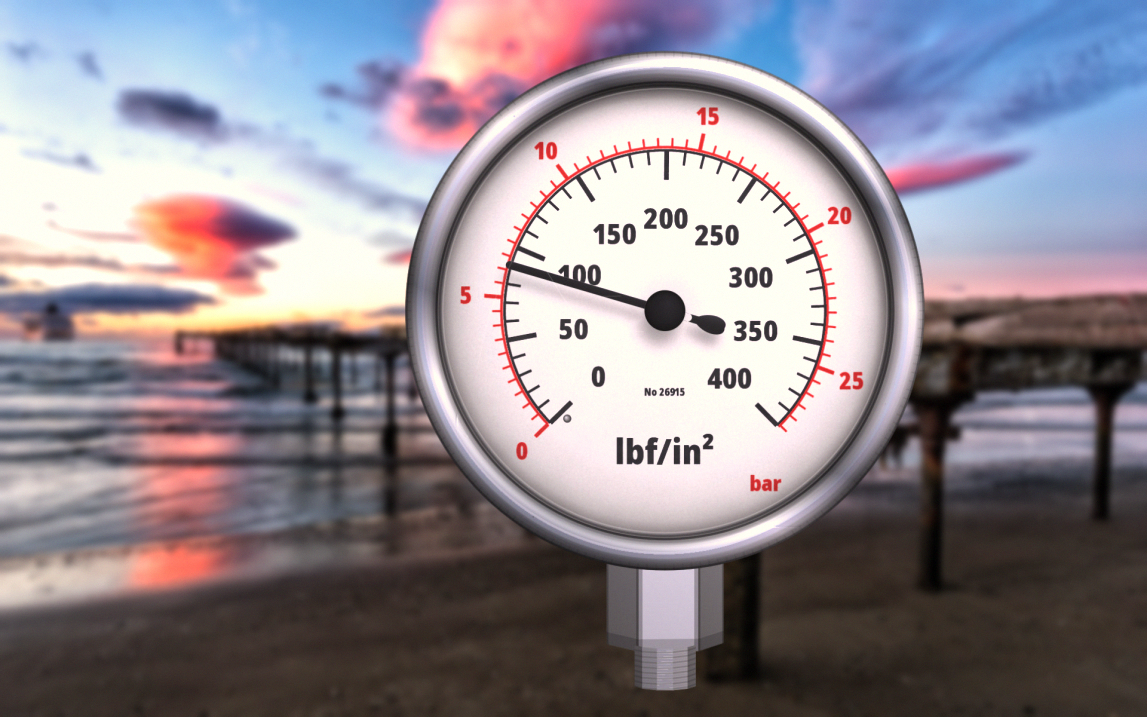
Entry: **90** psi
